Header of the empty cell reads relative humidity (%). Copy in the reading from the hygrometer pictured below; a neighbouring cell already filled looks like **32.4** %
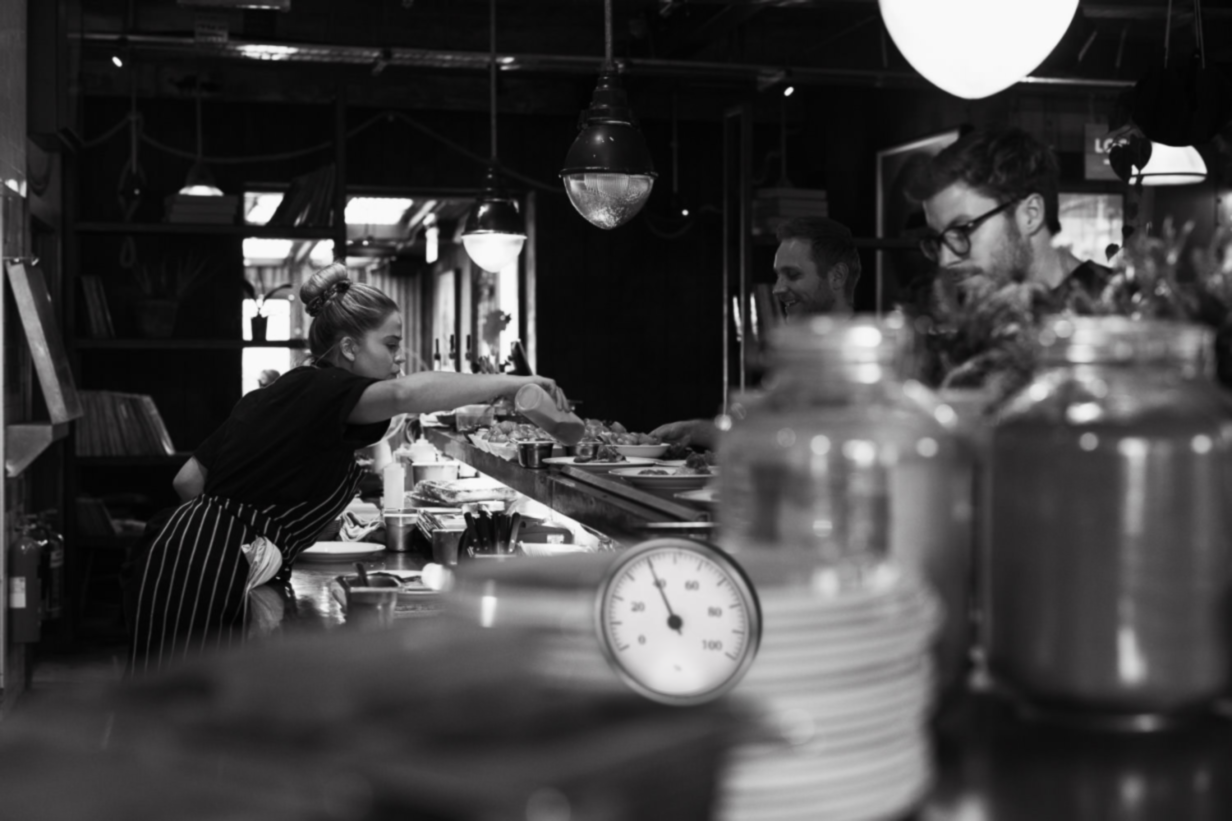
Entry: **40** %
